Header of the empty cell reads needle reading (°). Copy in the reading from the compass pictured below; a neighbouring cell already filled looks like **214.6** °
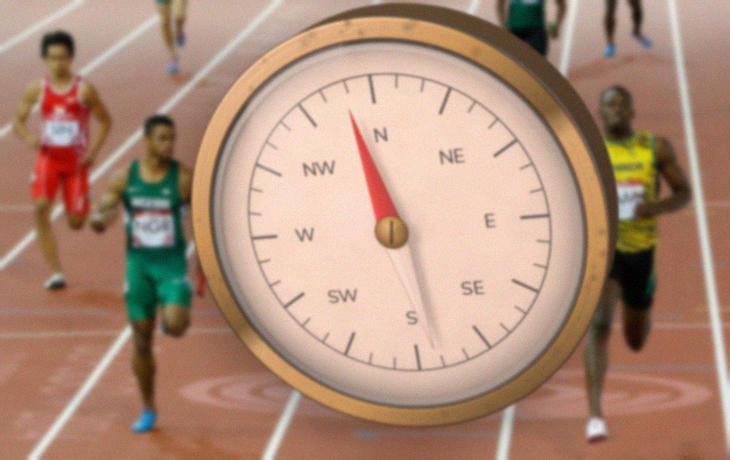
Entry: **350** °
